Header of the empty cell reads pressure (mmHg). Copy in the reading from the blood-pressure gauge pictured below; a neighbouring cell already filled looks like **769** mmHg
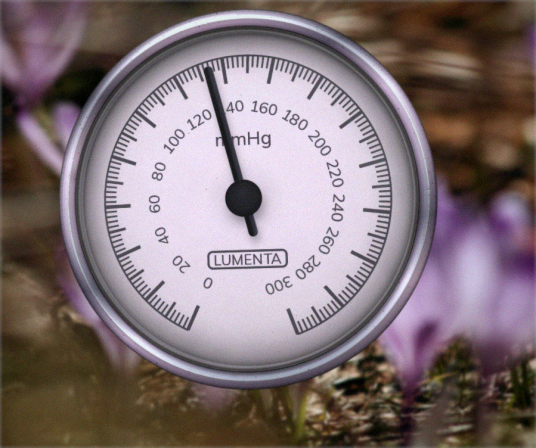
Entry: **134** mmHg
